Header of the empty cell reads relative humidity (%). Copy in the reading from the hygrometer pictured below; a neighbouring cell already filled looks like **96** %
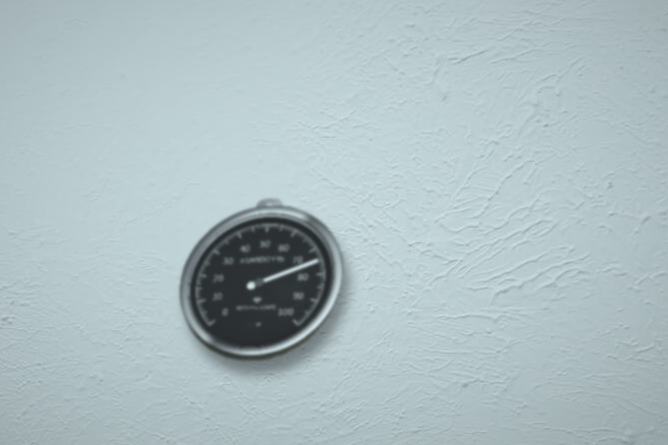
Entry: **75** %
